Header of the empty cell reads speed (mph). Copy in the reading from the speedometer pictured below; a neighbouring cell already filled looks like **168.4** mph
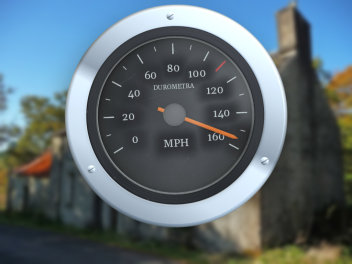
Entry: **155** mph
